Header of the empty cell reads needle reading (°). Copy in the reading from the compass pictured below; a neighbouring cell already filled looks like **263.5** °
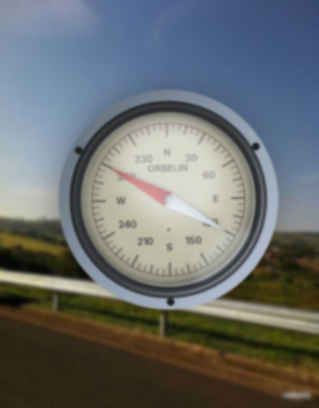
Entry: **300** °
